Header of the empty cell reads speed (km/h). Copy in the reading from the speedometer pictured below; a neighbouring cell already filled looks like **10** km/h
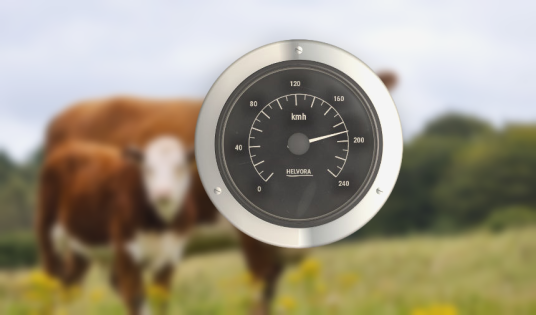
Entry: **190** km/h
